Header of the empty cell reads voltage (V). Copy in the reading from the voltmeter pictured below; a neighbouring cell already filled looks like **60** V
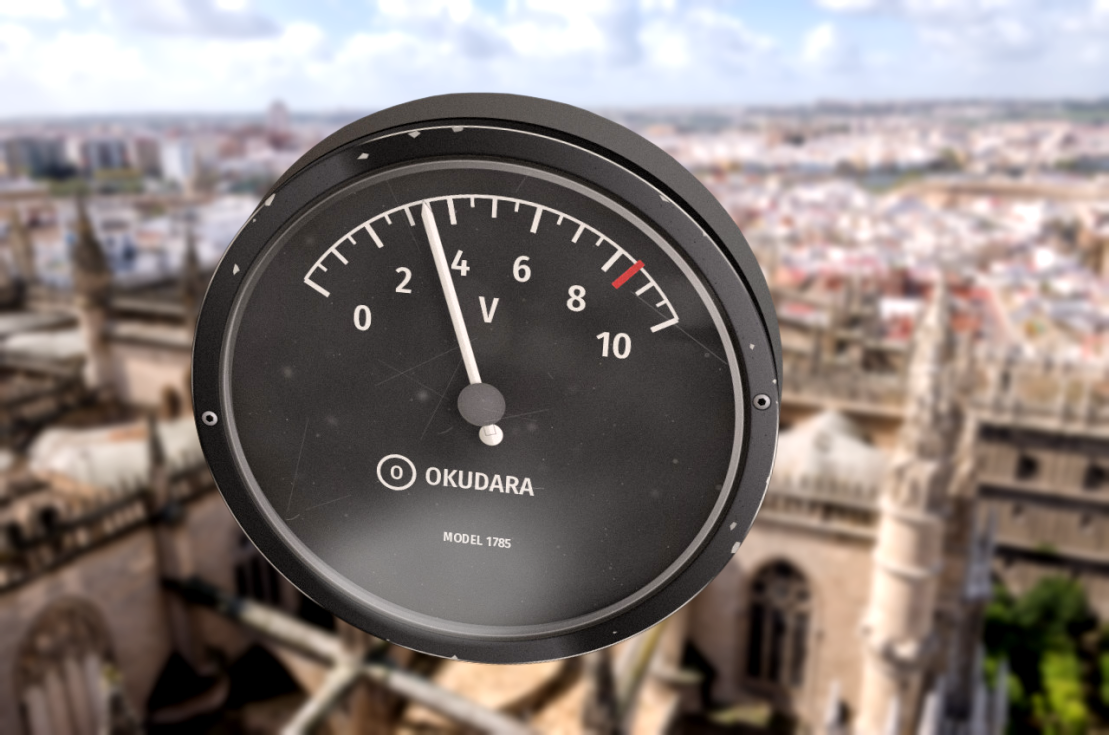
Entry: **3.5** V
